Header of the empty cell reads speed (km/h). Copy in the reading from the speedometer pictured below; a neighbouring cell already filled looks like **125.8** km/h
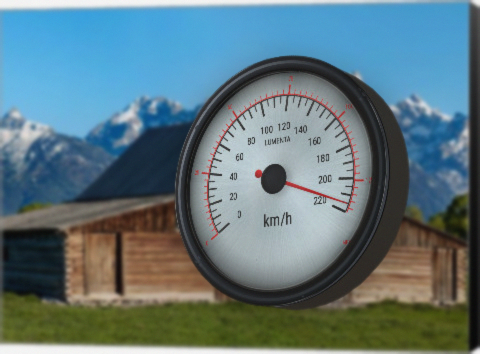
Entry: **215** km/h
